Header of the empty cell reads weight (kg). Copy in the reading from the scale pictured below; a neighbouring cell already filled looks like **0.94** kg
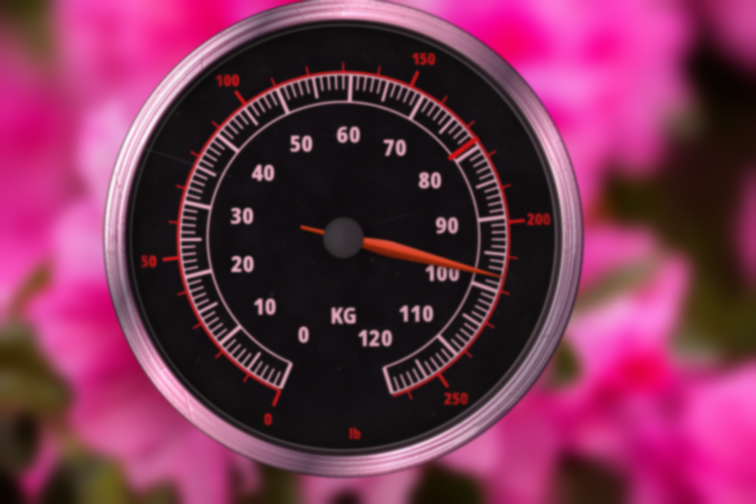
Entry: **98** kg
